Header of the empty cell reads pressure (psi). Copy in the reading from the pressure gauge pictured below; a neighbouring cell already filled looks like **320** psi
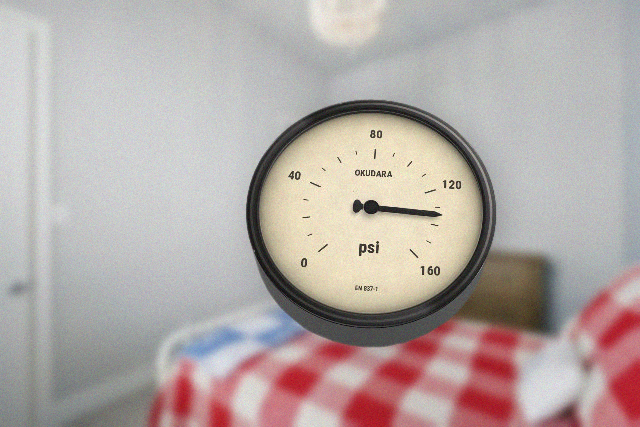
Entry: **135** psi
